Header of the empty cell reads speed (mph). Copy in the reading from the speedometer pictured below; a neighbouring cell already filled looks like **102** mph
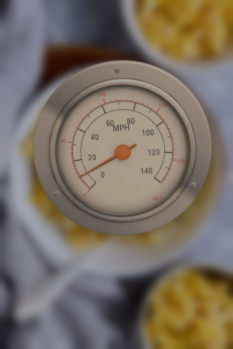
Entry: **10** mph
